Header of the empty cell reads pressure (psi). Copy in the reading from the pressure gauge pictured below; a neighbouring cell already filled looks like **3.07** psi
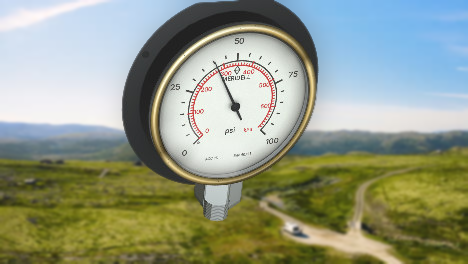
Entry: **40** psi
